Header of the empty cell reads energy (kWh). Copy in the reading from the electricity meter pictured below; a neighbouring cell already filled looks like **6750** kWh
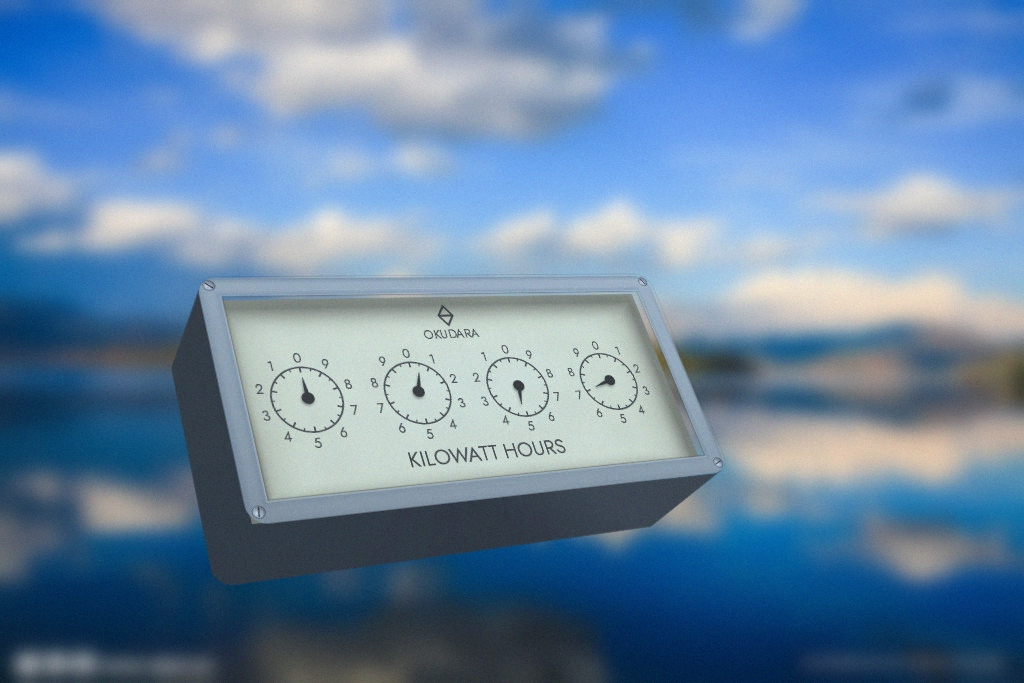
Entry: **47** kWh
